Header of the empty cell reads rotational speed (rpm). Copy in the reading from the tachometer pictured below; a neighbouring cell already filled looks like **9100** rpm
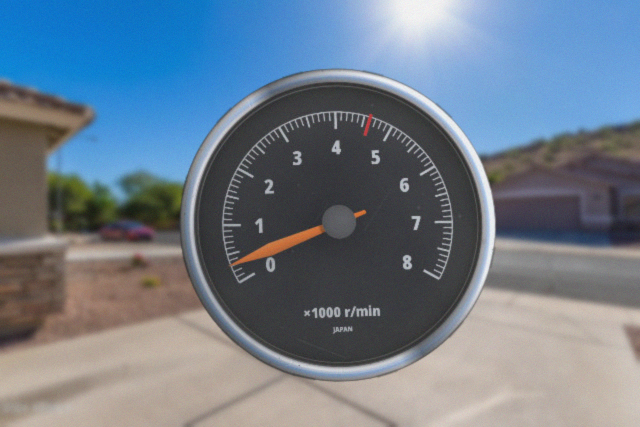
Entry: **300** rpm
